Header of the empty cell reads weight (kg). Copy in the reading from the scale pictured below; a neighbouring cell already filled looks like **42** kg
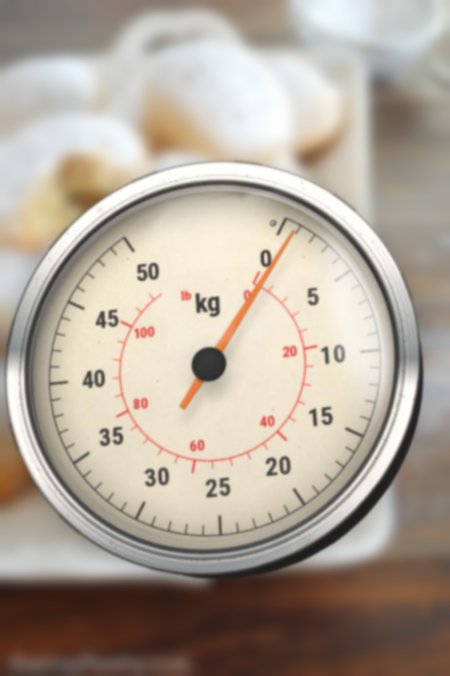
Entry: **1** kg
